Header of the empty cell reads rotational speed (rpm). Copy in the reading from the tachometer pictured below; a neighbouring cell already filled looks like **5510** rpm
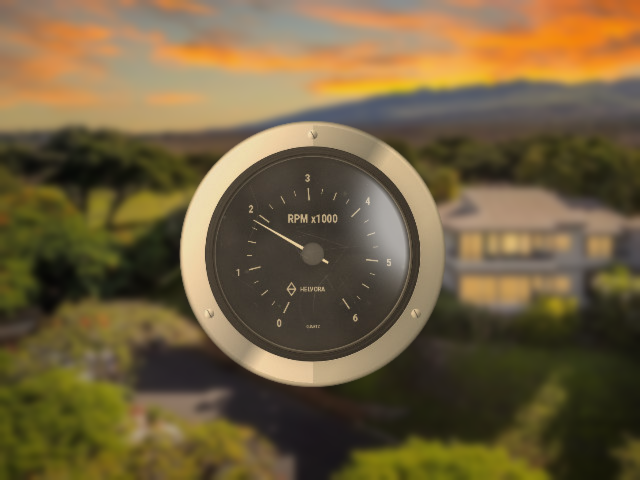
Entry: **1875** rpm
